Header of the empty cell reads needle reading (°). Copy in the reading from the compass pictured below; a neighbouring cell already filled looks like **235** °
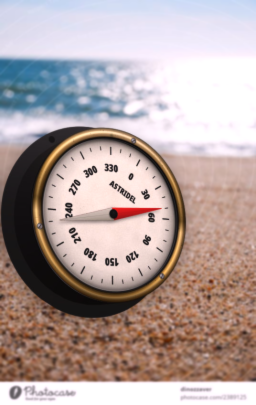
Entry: **50** °
